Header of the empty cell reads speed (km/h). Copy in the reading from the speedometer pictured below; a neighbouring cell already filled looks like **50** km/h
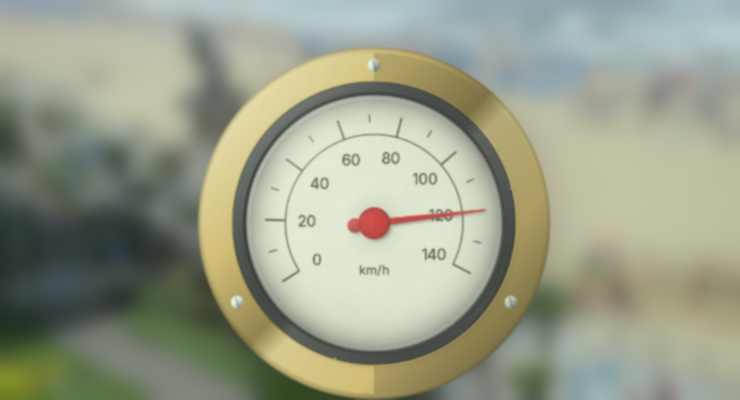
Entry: **120** km/h
